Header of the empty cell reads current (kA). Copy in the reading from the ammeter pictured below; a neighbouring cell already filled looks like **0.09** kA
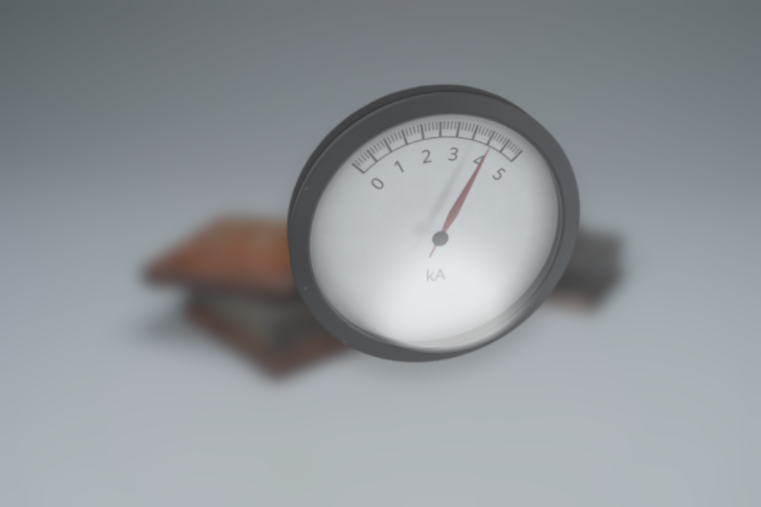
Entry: **4** kA
